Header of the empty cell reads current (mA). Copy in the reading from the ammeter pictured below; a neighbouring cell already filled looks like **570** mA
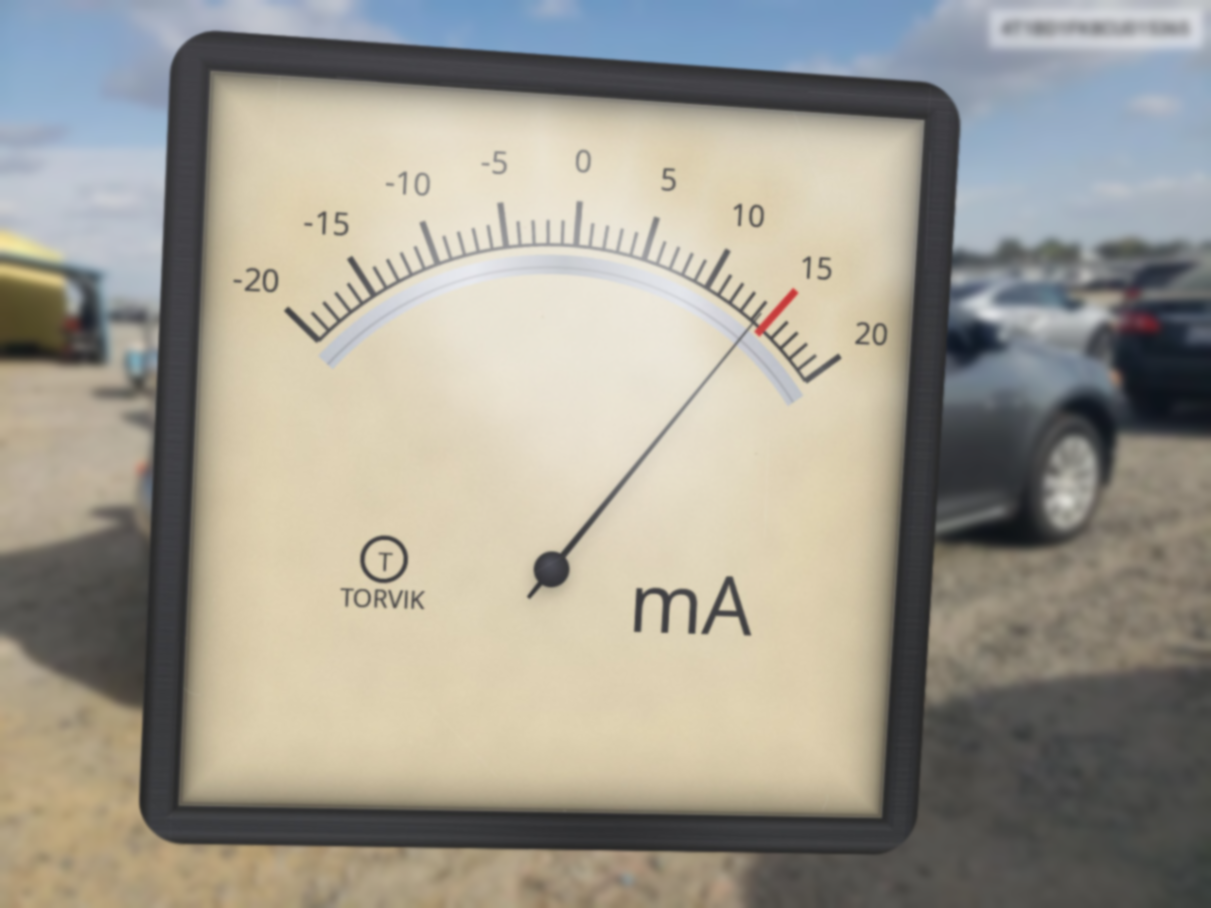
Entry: **14** mA
